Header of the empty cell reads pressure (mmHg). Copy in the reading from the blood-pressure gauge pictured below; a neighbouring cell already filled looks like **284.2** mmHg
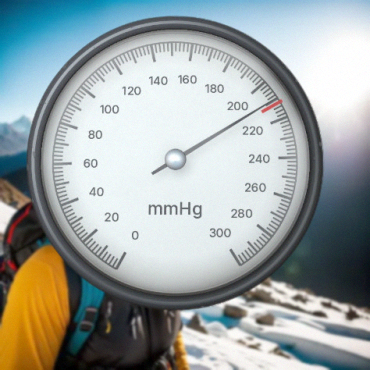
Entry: **210** mmHg
